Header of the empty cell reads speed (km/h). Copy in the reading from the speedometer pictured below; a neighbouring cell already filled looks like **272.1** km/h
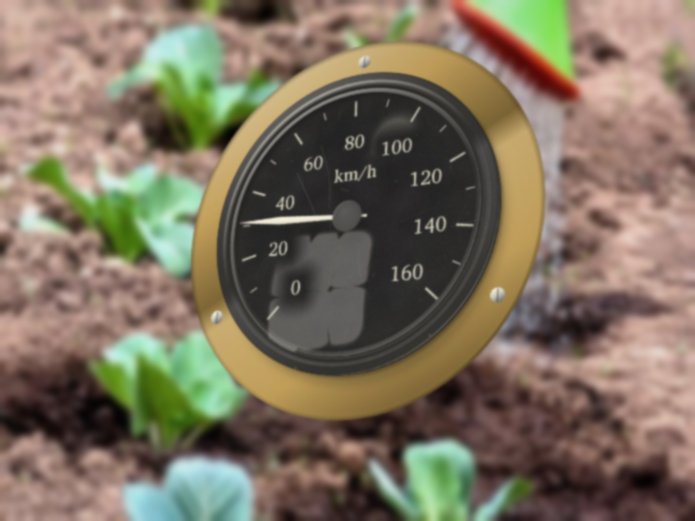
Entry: **30** km/h
